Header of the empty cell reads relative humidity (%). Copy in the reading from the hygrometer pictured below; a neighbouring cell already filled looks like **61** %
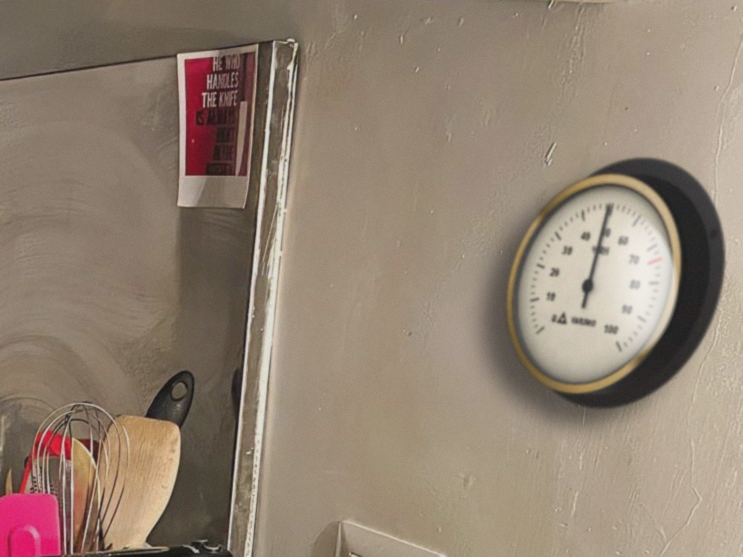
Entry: **50** %
